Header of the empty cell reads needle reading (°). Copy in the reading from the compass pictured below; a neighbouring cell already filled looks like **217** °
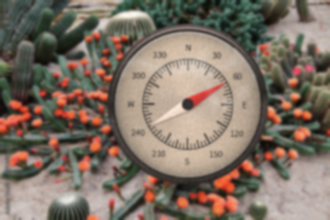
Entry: **60** °
